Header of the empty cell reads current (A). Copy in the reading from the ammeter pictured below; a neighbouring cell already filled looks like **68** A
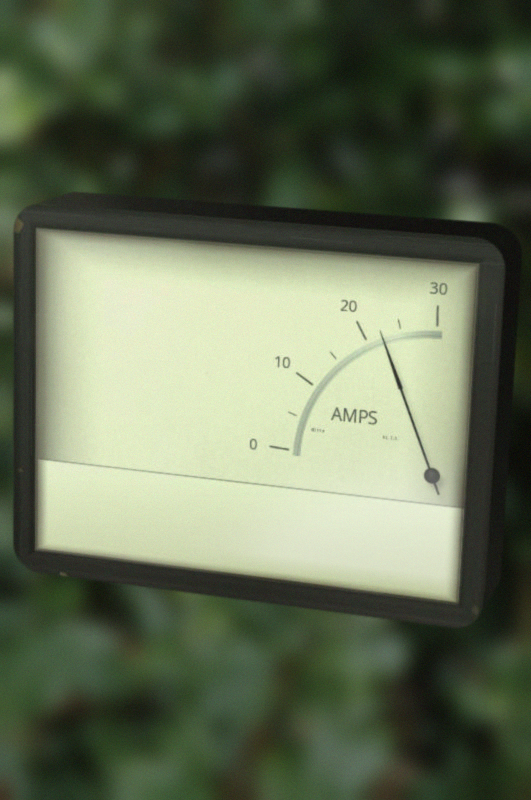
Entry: **22.5** A
